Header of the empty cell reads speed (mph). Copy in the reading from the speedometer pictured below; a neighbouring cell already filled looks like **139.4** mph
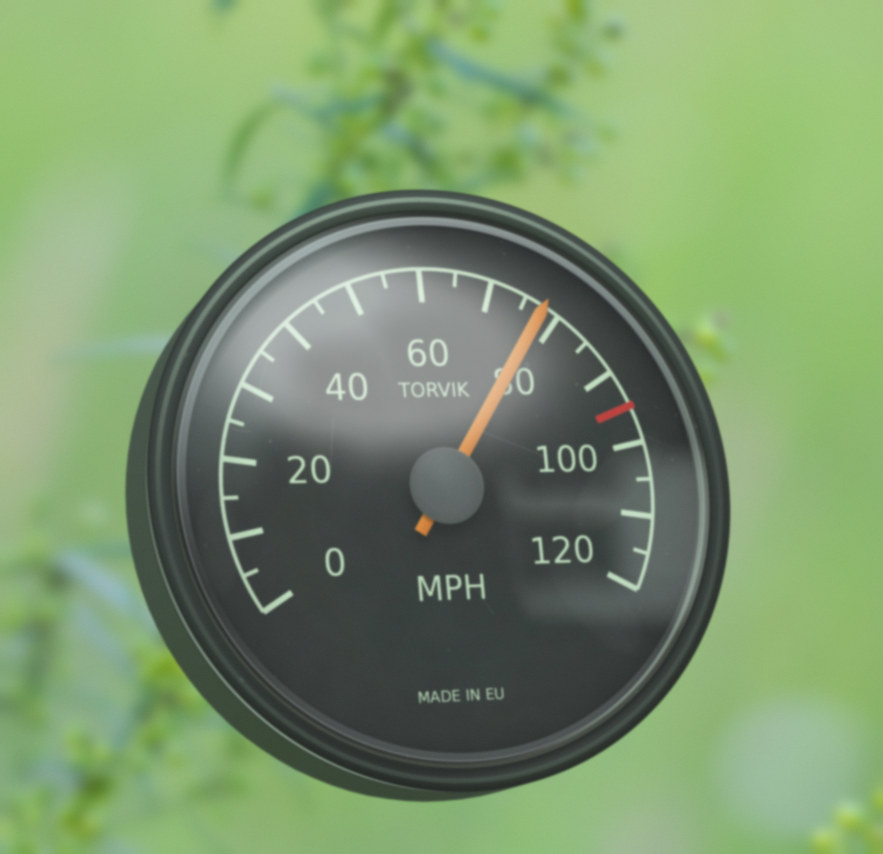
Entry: **77.5** mph
